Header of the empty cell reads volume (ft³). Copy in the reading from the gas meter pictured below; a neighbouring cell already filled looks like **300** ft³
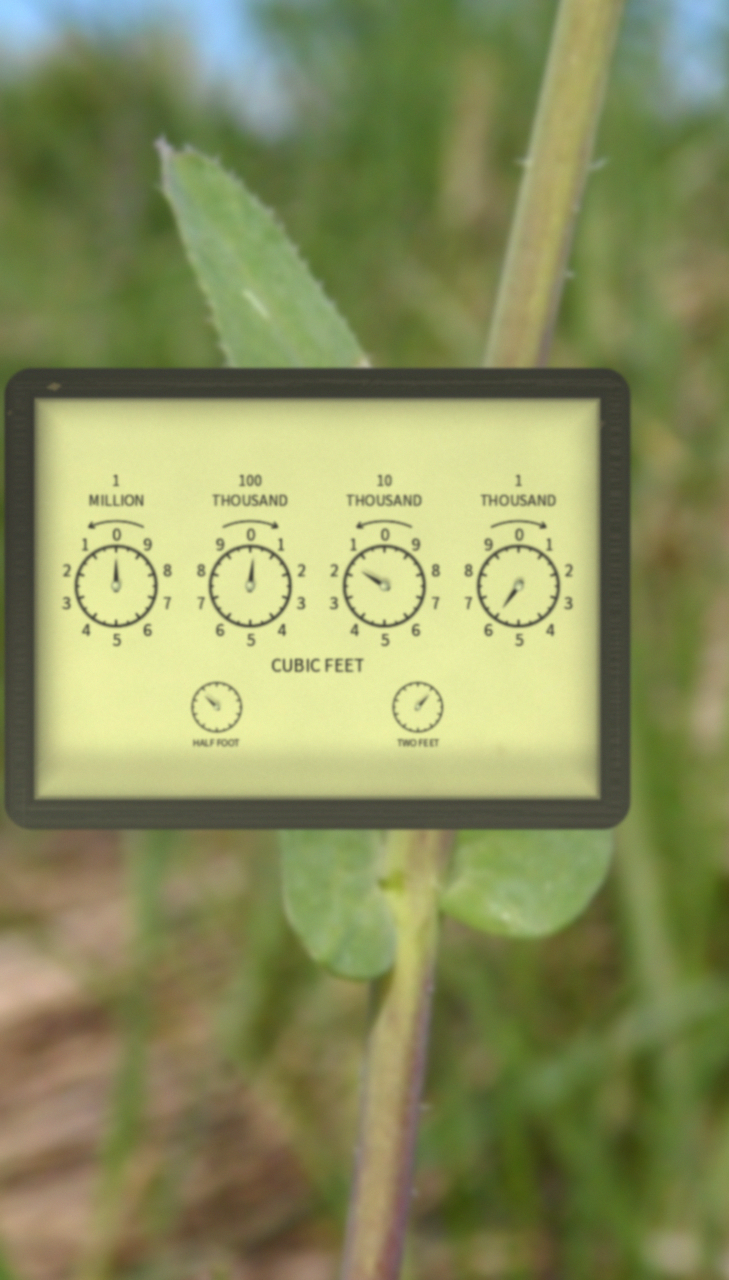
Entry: **1600** ft³
